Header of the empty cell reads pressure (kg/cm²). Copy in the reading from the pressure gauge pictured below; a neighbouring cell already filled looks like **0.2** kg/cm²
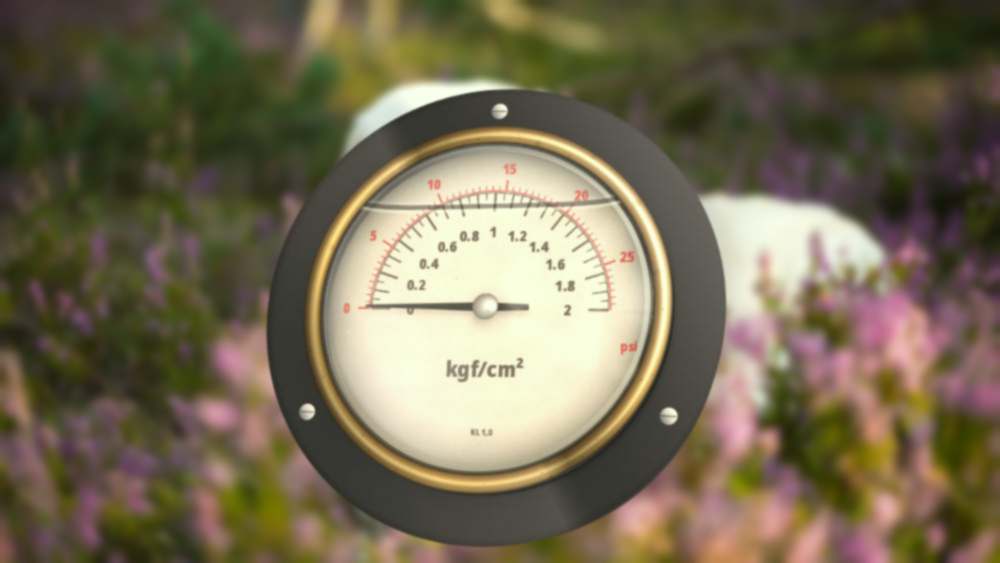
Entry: **0** kg/cm²
